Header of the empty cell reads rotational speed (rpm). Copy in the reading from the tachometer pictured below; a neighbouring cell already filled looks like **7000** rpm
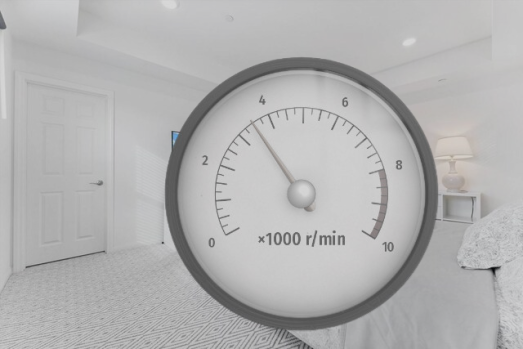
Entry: **3500** rpm
